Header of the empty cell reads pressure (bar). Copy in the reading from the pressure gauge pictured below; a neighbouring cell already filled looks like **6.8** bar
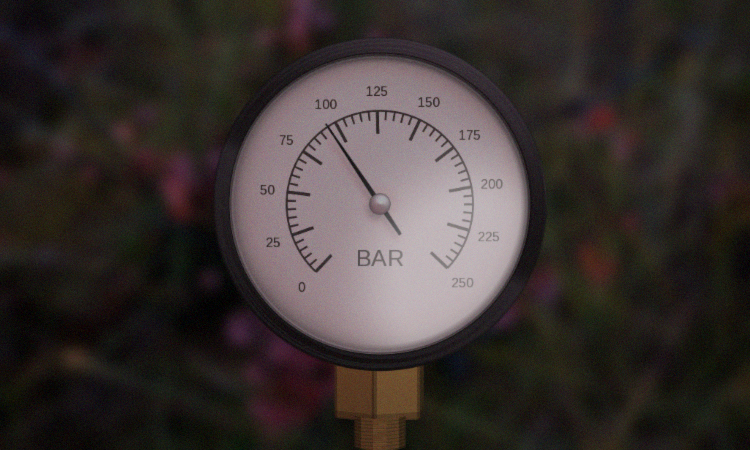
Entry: **95** bar
